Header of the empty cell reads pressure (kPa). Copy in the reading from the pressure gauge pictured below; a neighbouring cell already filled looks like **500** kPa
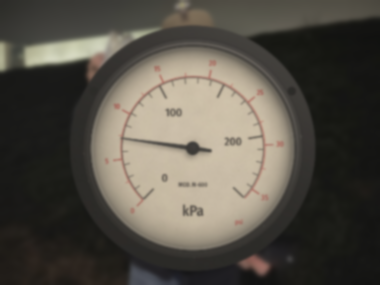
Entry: **50** kPa
